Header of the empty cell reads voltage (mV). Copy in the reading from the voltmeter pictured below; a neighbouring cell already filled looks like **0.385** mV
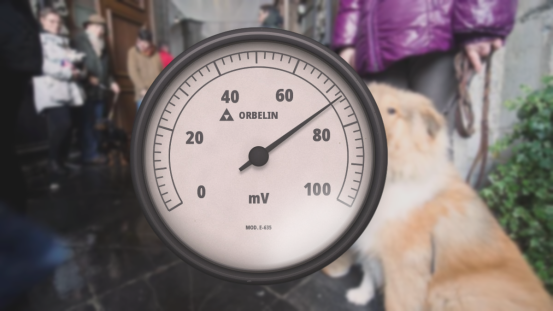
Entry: **73** mV
